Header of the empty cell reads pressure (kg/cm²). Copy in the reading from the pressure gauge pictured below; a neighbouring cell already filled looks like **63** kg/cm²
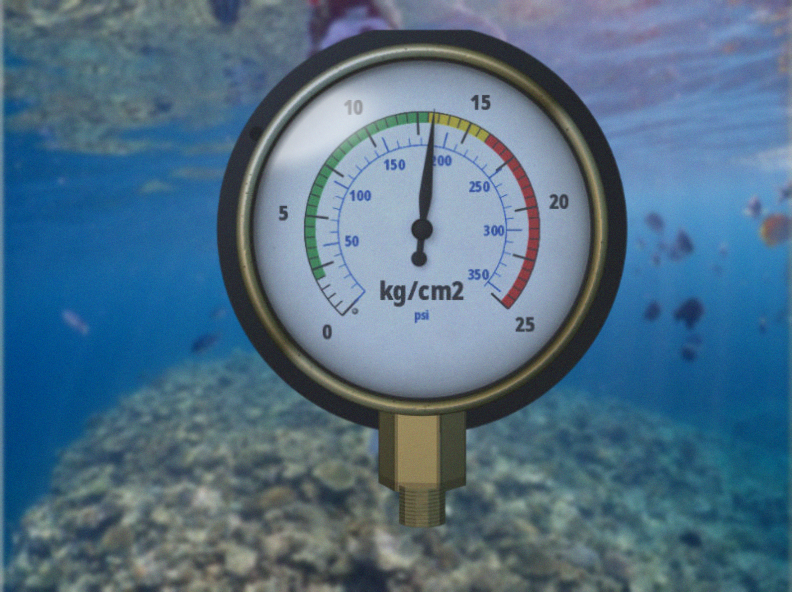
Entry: **13.25** kg/cm²
